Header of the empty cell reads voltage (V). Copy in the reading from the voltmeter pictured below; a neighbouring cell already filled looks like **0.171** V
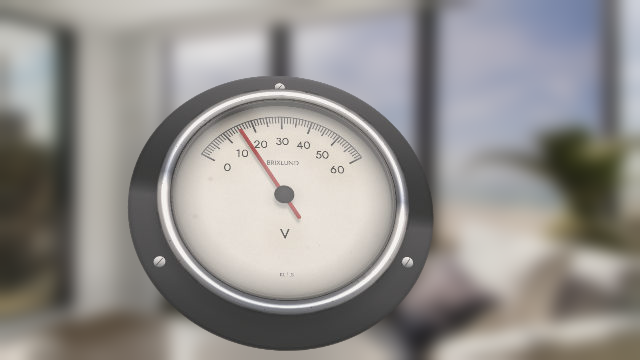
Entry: **15** V
